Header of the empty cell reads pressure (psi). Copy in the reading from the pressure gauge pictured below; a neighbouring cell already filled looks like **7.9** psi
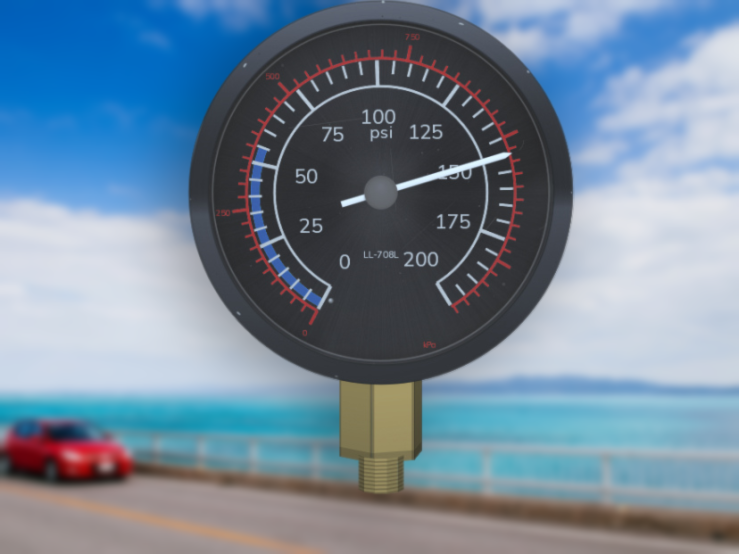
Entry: **150** psi
